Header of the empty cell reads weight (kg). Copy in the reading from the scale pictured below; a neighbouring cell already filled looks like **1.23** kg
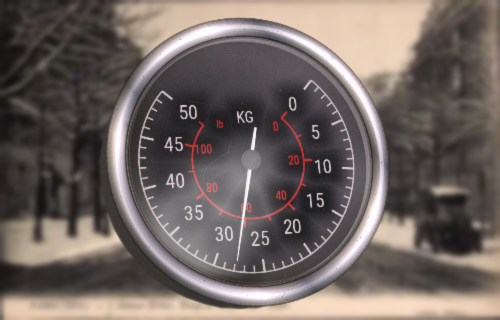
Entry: **28** kg
